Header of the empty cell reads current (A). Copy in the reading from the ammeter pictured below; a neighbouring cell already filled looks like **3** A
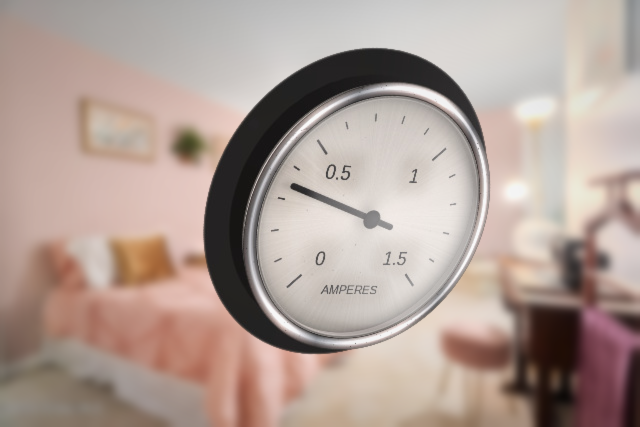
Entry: **0.35** A
